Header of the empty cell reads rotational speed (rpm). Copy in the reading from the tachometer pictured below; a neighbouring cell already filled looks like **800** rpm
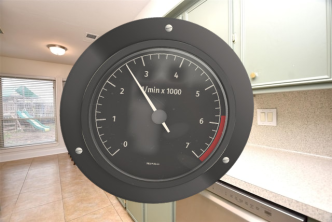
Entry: **2600** rpm
